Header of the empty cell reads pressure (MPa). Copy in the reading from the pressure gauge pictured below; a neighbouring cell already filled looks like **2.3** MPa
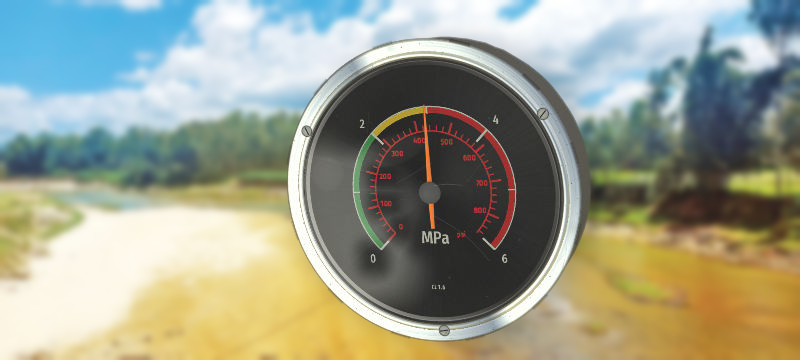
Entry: **3** MPa
